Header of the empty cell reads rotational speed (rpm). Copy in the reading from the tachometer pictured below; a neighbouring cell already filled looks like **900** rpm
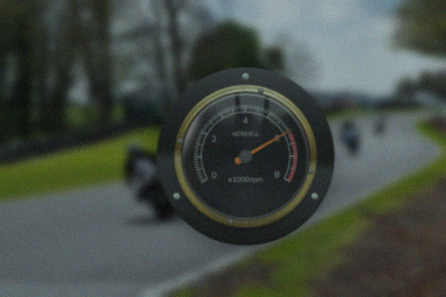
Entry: **6000** rpm
